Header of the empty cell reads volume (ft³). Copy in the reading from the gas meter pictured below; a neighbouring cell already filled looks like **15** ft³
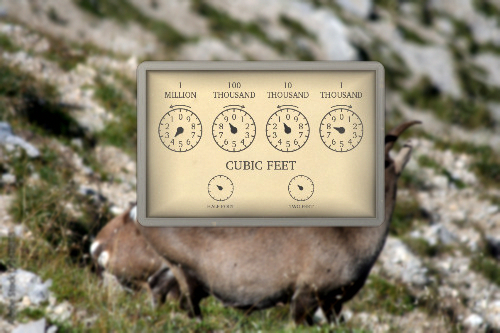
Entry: **390800** ft³
